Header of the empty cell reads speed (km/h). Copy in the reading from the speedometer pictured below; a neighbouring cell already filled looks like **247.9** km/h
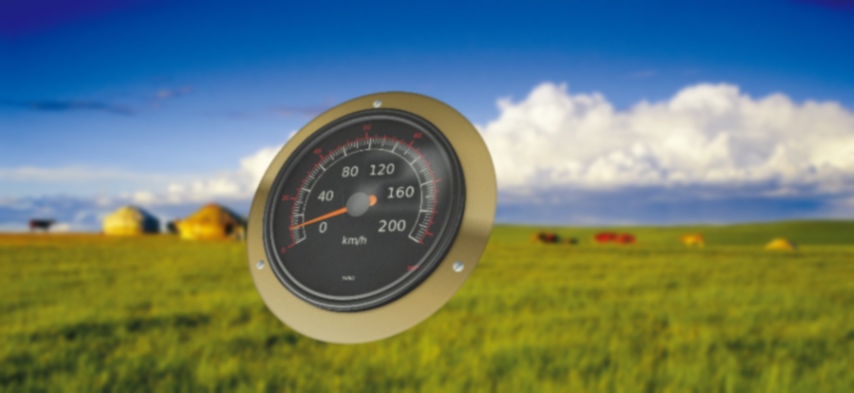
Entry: **10** km/h
